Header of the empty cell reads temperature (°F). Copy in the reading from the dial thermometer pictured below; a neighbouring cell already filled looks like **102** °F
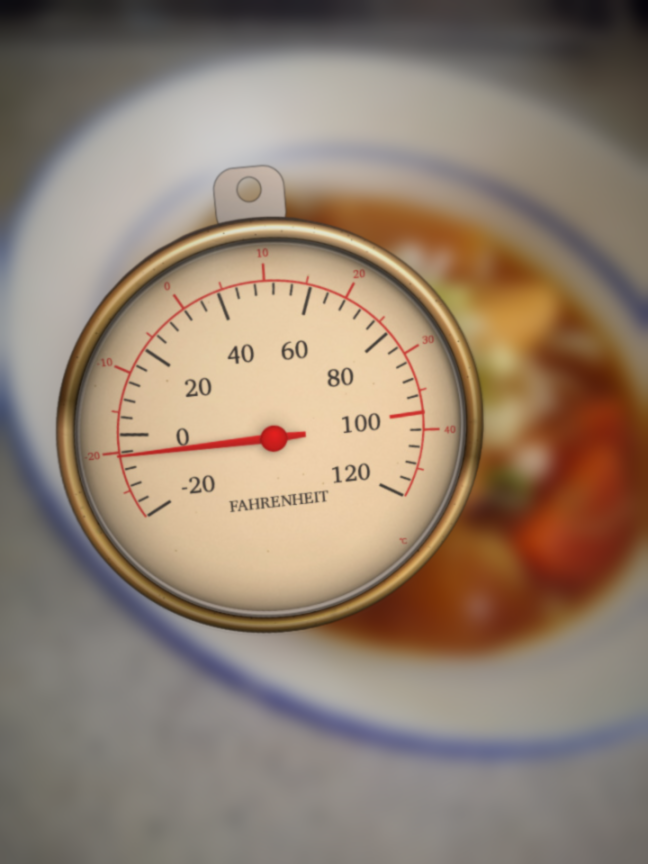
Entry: **-4** °F
